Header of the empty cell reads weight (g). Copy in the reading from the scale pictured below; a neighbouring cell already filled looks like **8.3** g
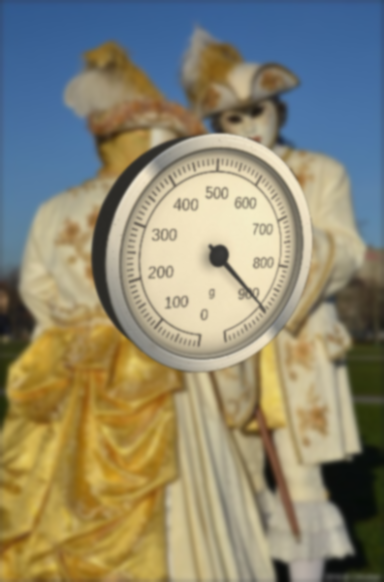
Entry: **900** g
